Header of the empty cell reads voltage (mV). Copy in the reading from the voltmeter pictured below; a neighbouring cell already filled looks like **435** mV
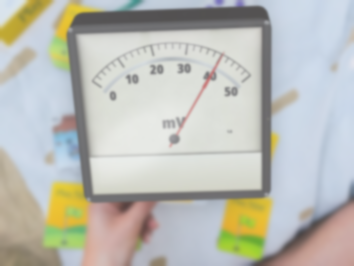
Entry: **40** mV
